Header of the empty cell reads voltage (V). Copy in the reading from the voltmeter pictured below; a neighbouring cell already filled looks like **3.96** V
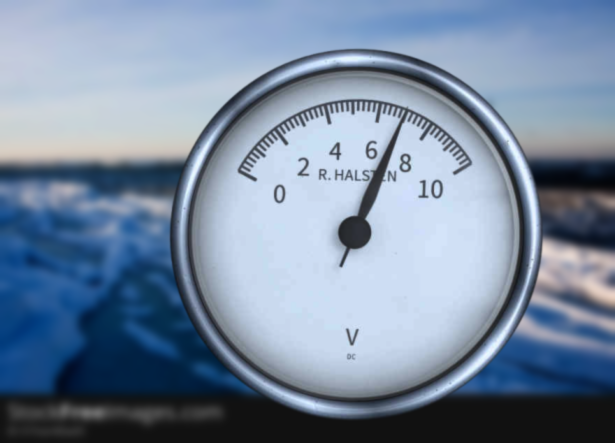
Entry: **7** V
